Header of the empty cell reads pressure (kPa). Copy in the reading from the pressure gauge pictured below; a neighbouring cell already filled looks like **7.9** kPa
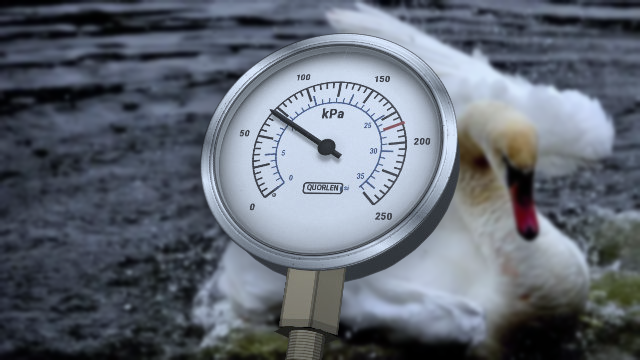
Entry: **70** kPa
